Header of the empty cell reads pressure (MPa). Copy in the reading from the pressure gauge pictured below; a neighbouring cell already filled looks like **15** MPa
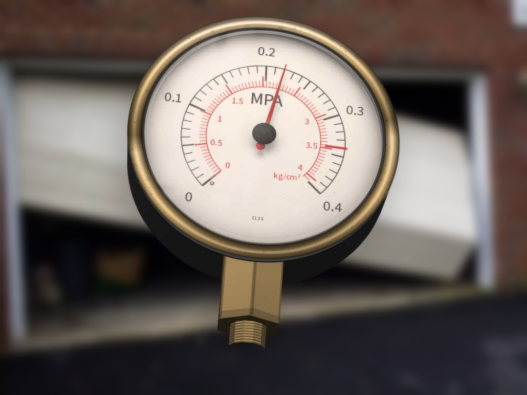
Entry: **0.22** MPa
